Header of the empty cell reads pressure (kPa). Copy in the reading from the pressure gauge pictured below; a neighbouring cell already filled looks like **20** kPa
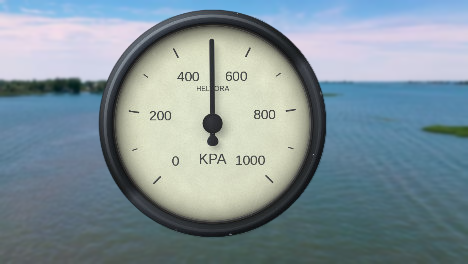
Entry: **500** kPa
